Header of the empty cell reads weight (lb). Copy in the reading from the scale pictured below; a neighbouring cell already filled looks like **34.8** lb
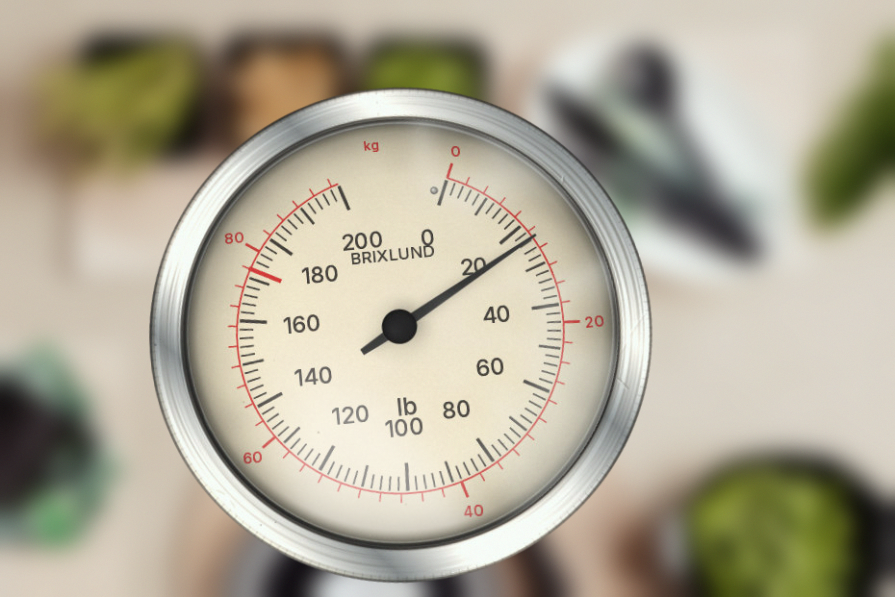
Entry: **24** lb
